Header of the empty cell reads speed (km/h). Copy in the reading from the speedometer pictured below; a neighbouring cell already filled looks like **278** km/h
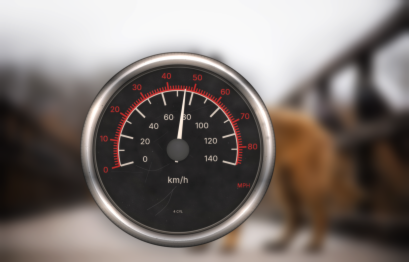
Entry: **75** km/h
